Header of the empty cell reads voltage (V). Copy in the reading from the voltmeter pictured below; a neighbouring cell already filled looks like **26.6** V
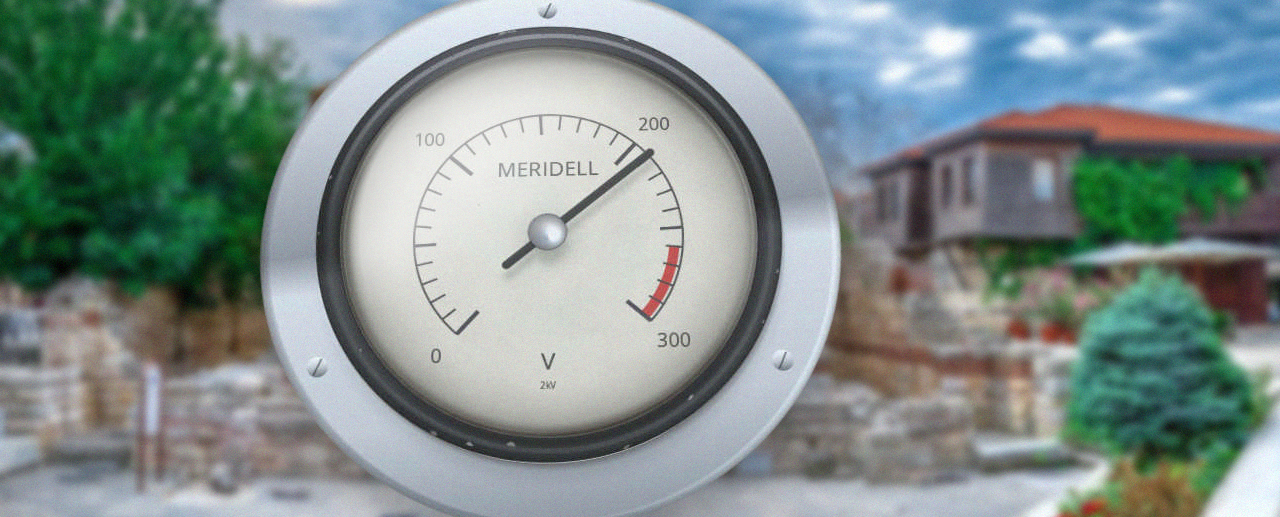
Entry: **210** V
